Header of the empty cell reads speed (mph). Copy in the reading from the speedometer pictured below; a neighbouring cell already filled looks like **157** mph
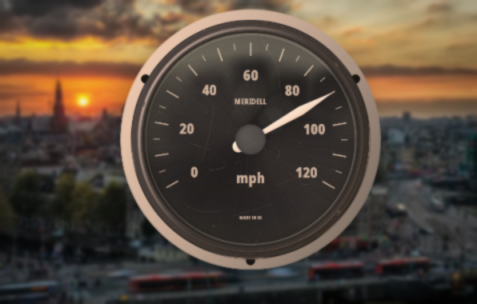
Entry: **90** mph
